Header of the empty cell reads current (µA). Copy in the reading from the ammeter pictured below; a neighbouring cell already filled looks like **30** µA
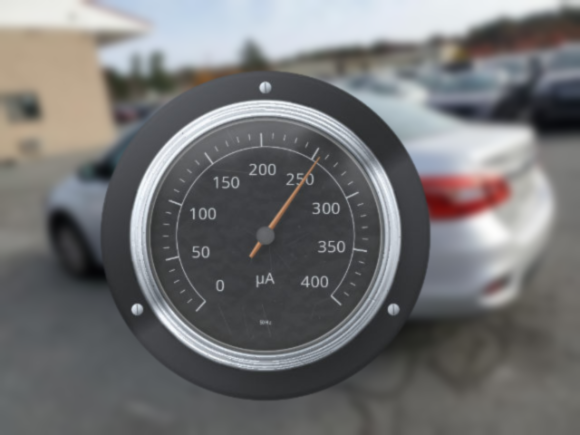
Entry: **255** µA
